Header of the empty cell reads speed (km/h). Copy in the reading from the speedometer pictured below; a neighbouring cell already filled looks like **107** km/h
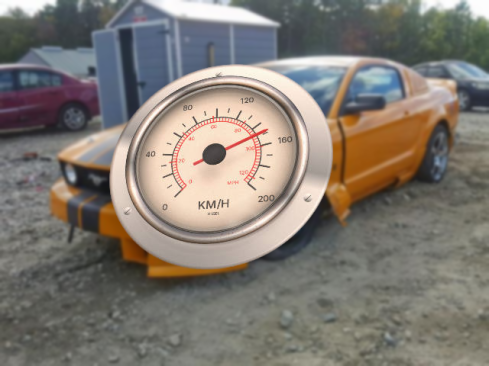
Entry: **150** km/h
